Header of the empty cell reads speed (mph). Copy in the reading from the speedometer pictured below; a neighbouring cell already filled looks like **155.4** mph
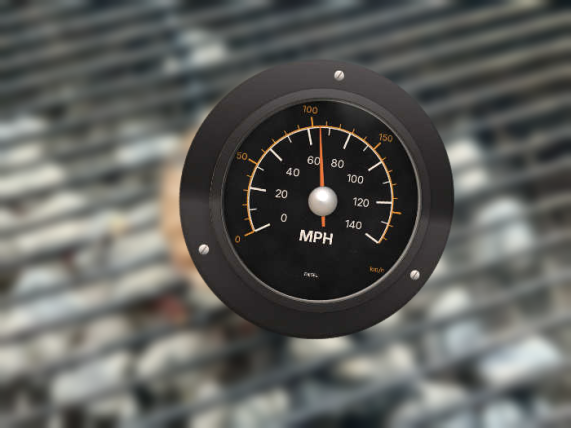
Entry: **65** mph
